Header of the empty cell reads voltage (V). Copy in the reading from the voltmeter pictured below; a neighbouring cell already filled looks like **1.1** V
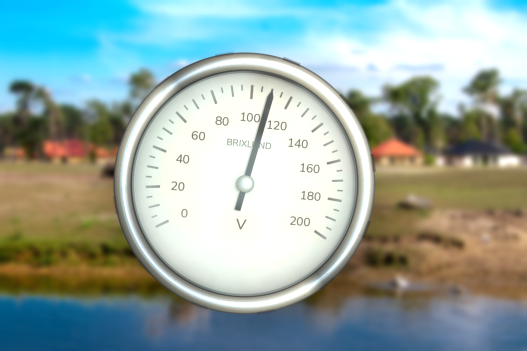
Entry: **110** V
